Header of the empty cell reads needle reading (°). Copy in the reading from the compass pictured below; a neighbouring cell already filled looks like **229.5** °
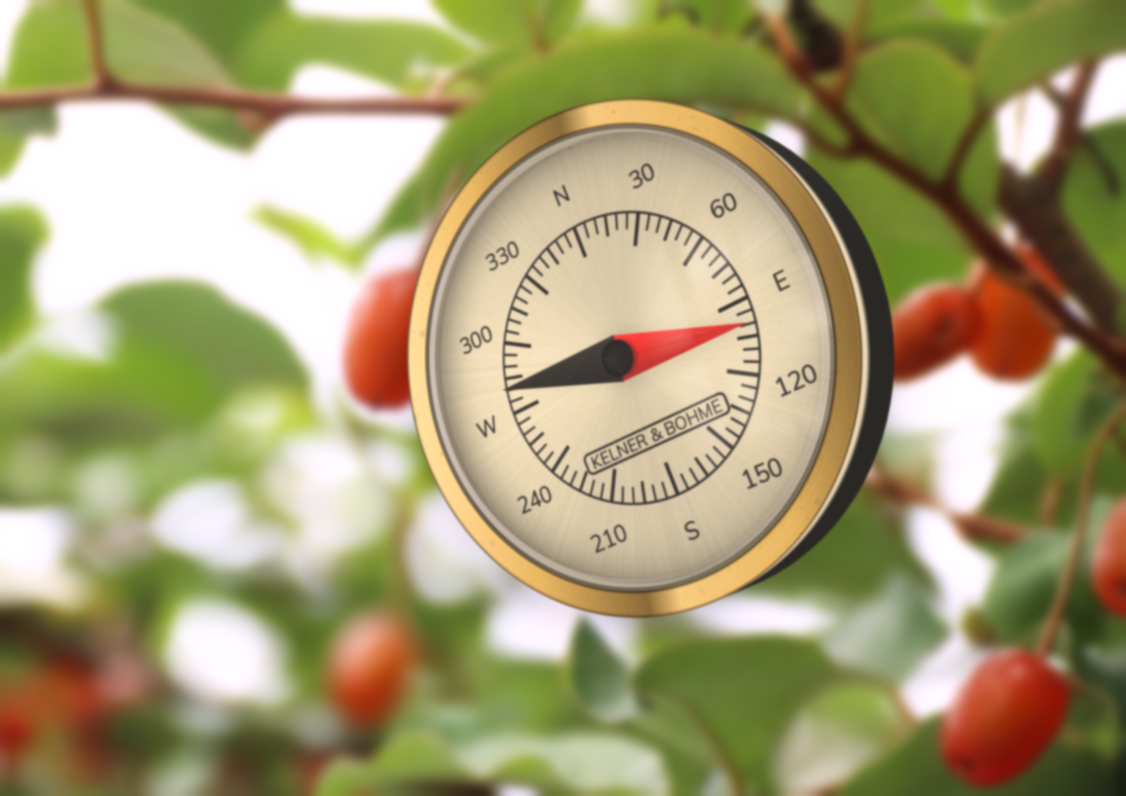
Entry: **100** °
